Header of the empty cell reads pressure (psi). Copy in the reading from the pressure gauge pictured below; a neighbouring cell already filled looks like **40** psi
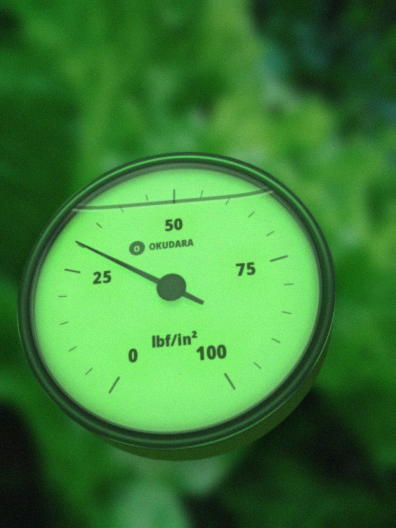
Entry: **30** psi
